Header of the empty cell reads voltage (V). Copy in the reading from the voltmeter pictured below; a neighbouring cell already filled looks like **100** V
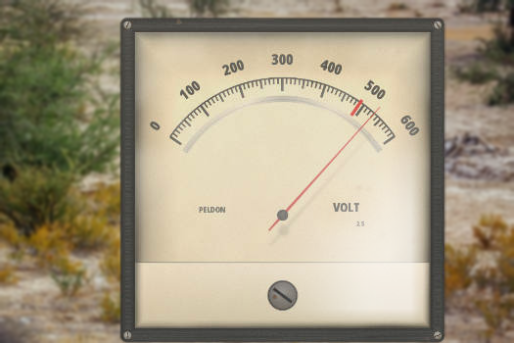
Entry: **530** V
